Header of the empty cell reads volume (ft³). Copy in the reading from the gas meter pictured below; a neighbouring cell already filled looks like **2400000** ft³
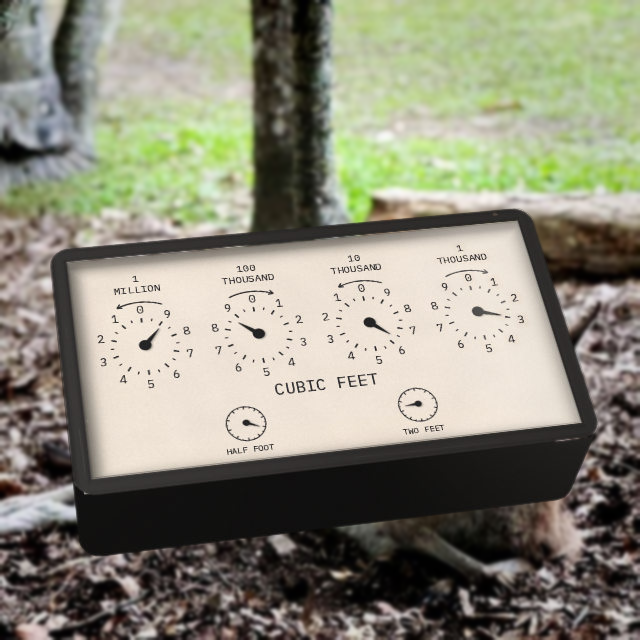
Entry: **886300** ft³
